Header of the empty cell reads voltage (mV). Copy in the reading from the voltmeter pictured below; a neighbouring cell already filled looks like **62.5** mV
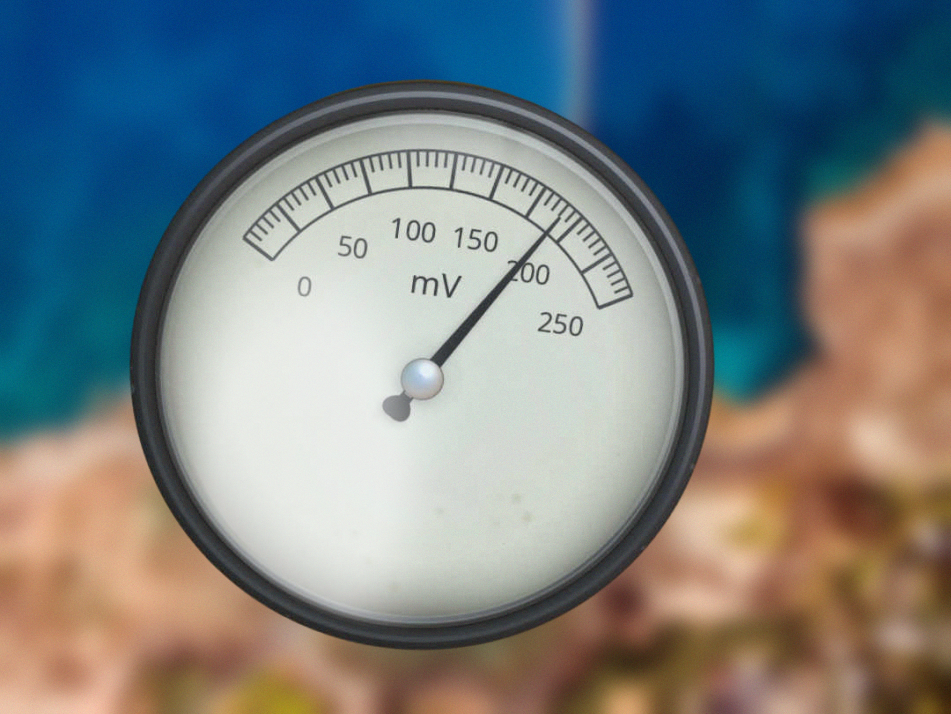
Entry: **190** mV
